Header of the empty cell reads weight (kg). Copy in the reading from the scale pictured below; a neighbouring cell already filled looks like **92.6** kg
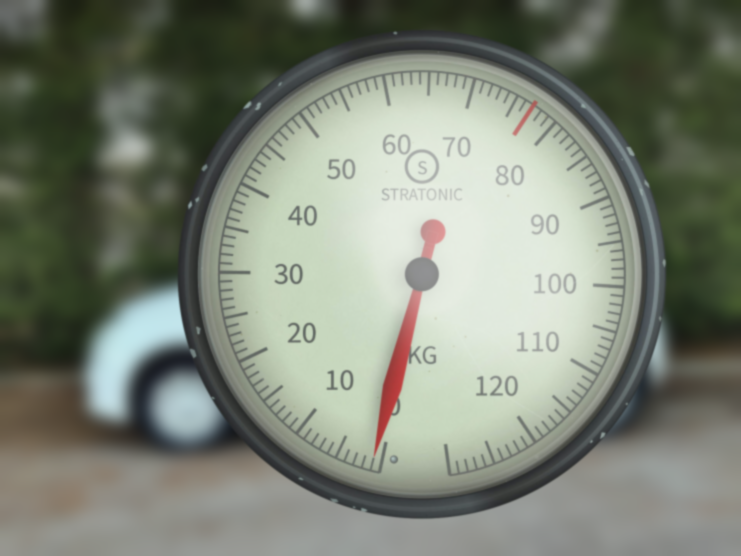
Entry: **1** kg
